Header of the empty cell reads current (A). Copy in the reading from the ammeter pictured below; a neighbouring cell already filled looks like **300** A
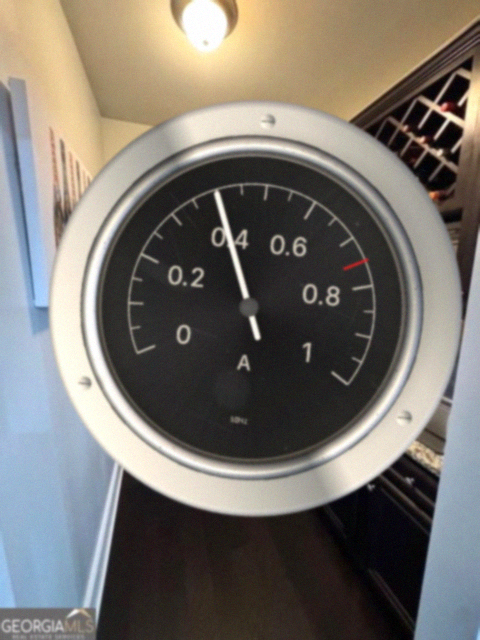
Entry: **0.4** A
